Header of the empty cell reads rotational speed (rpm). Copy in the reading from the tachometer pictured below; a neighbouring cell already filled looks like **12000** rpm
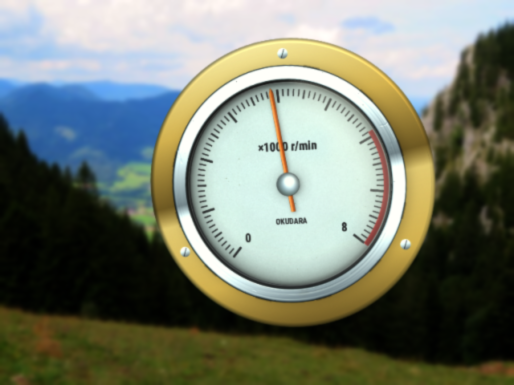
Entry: **3900** rpm
